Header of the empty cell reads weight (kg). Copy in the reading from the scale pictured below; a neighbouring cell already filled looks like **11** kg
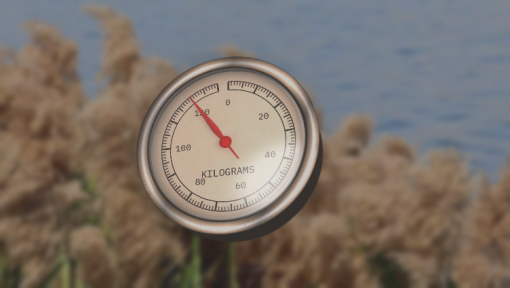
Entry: **120** kg
